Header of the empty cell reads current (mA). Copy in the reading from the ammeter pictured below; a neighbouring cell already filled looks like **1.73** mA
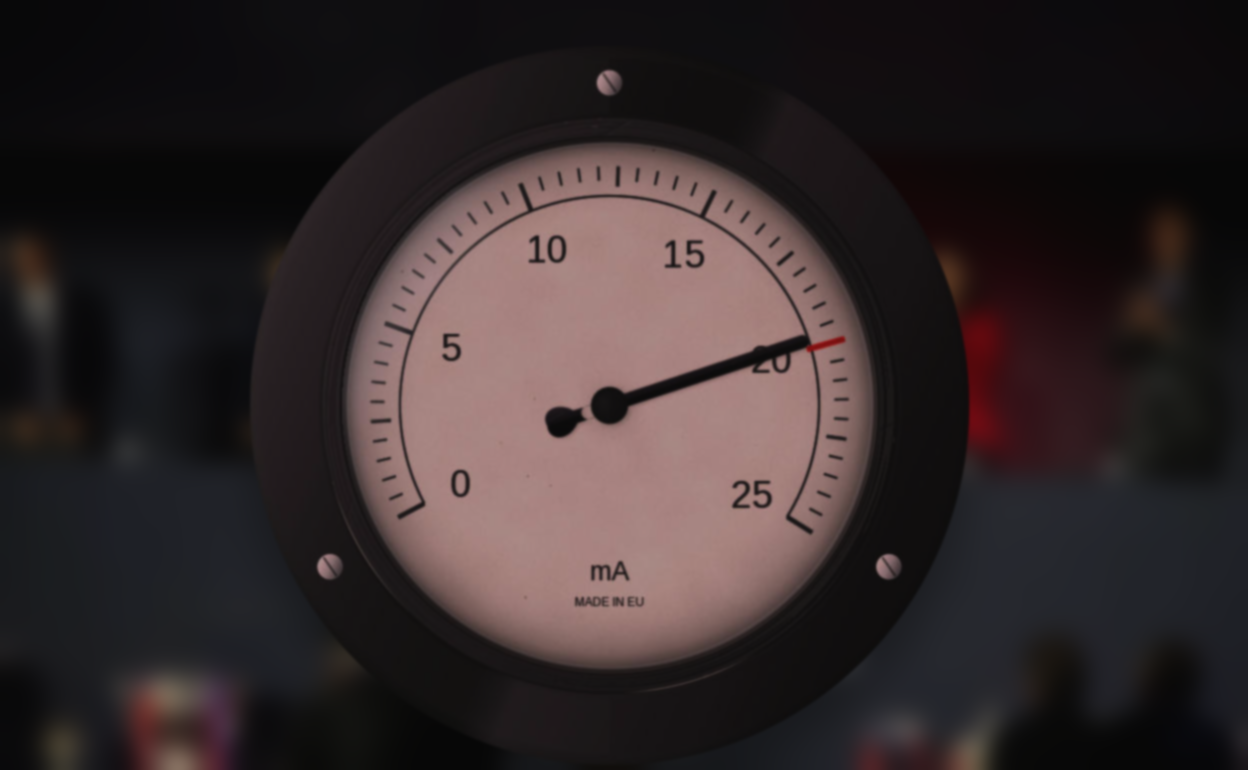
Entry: **19.75** mA
